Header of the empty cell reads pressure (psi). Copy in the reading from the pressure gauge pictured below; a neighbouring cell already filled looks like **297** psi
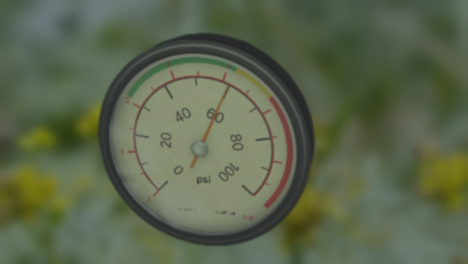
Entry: **60** psi
